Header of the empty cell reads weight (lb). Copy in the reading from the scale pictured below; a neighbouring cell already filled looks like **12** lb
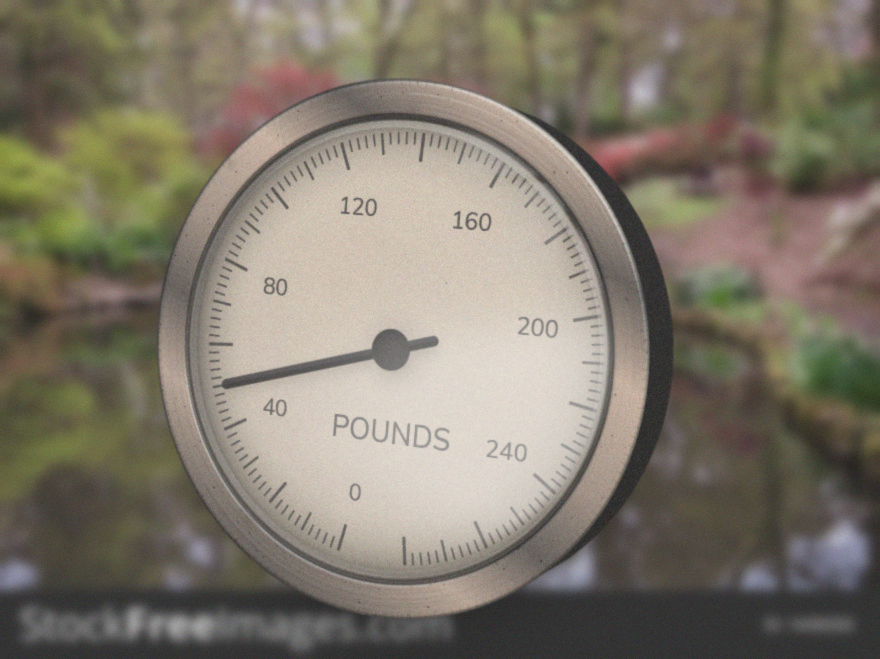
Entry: **50** lb
